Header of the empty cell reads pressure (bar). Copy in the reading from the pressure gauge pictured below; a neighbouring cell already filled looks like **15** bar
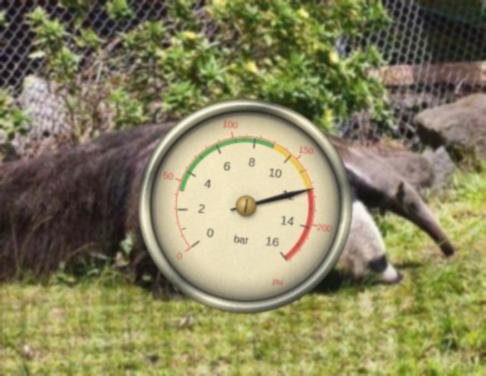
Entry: **12** bar
